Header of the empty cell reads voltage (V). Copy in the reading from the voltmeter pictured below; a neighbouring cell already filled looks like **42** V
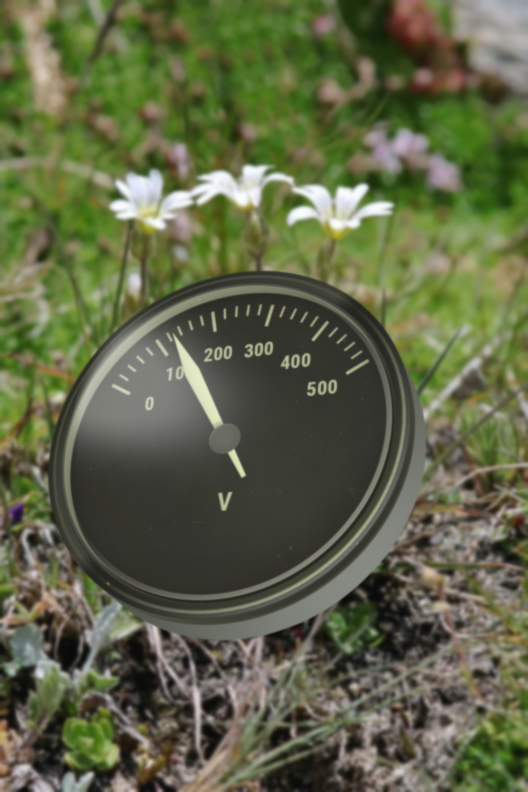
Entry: **130** V
